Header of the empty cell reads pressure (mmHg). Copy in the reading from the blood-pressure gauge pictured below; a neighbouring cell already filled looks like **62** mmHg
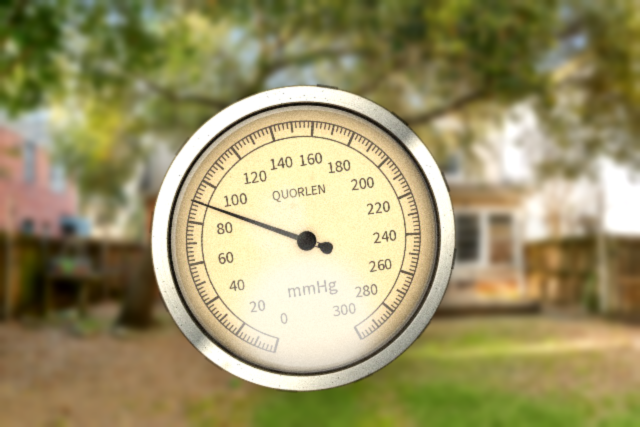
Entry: **90** mmHg
